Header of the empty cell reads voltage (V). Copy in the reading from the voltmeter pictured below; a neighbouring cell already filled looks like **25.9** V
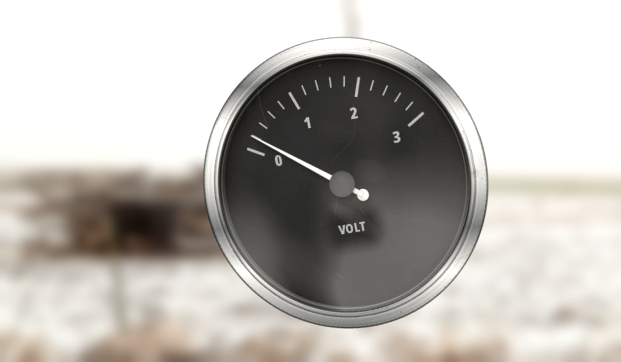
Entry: **0.2** V
